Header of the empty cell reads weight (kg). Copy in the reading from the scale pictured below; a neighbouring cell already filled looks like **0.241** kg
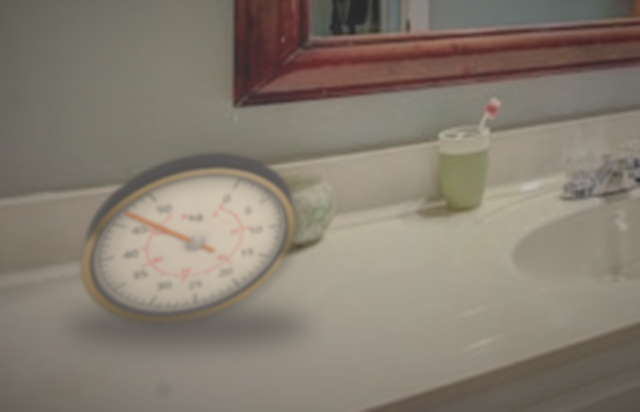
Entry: **47** kg
